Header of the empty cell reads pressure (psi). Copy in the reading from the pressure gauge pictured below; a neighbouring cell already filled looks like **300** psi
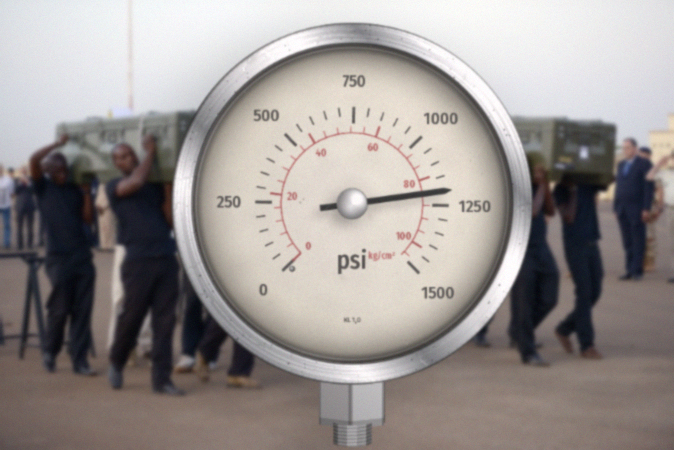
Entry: **1200** psi
